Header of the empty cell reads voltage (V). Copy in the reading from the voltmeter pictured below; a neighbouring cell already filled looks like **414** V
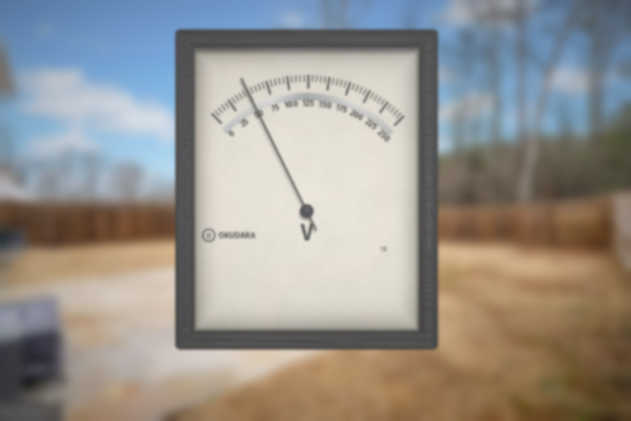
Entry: **50** V
